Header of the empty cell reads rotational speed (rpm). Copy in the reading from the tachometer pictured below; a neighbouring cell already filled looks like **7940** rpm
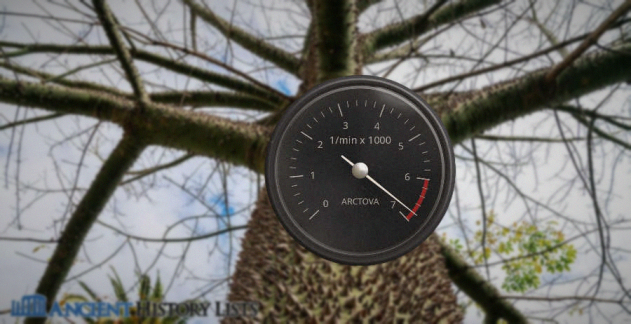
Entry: **6800** rpm
